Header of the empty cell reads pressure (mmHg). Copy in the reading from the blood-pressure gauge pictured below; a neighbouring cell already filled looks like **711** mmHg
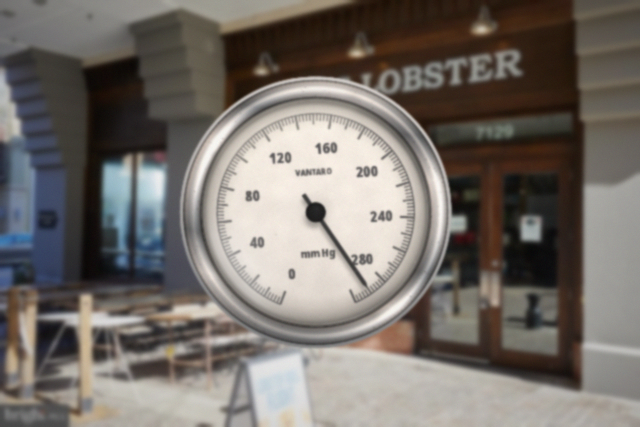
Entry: **290** mmHg
